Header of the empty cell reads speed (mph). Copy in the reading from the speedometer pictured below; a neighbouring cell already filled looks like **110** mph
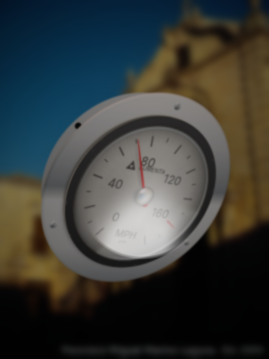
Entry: **70** mph
